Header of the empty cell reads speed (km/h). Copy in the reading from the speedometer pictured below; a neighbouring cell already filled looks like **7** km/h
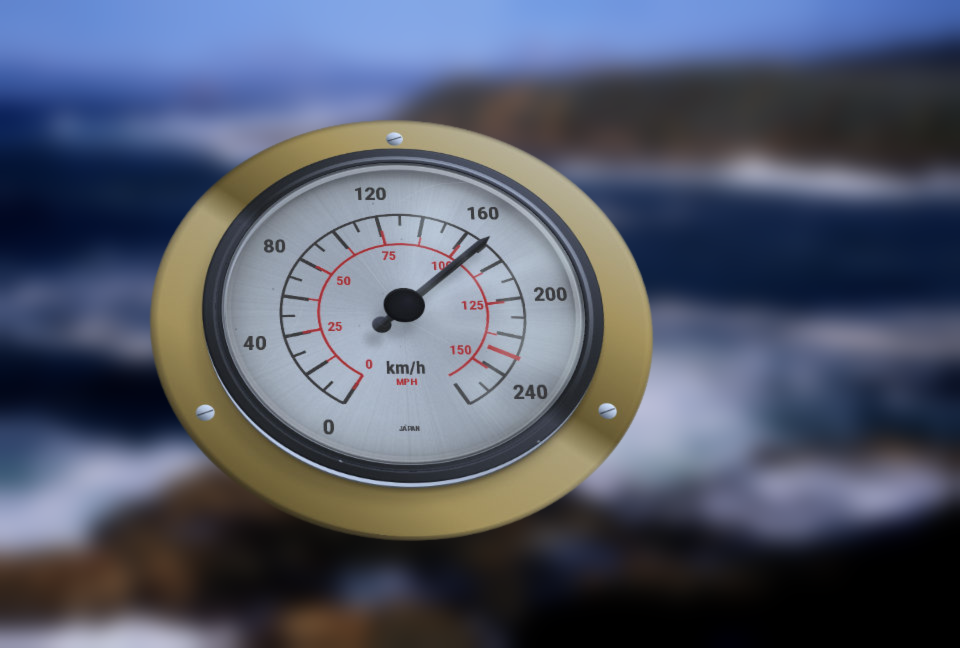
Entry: **170** km/h
